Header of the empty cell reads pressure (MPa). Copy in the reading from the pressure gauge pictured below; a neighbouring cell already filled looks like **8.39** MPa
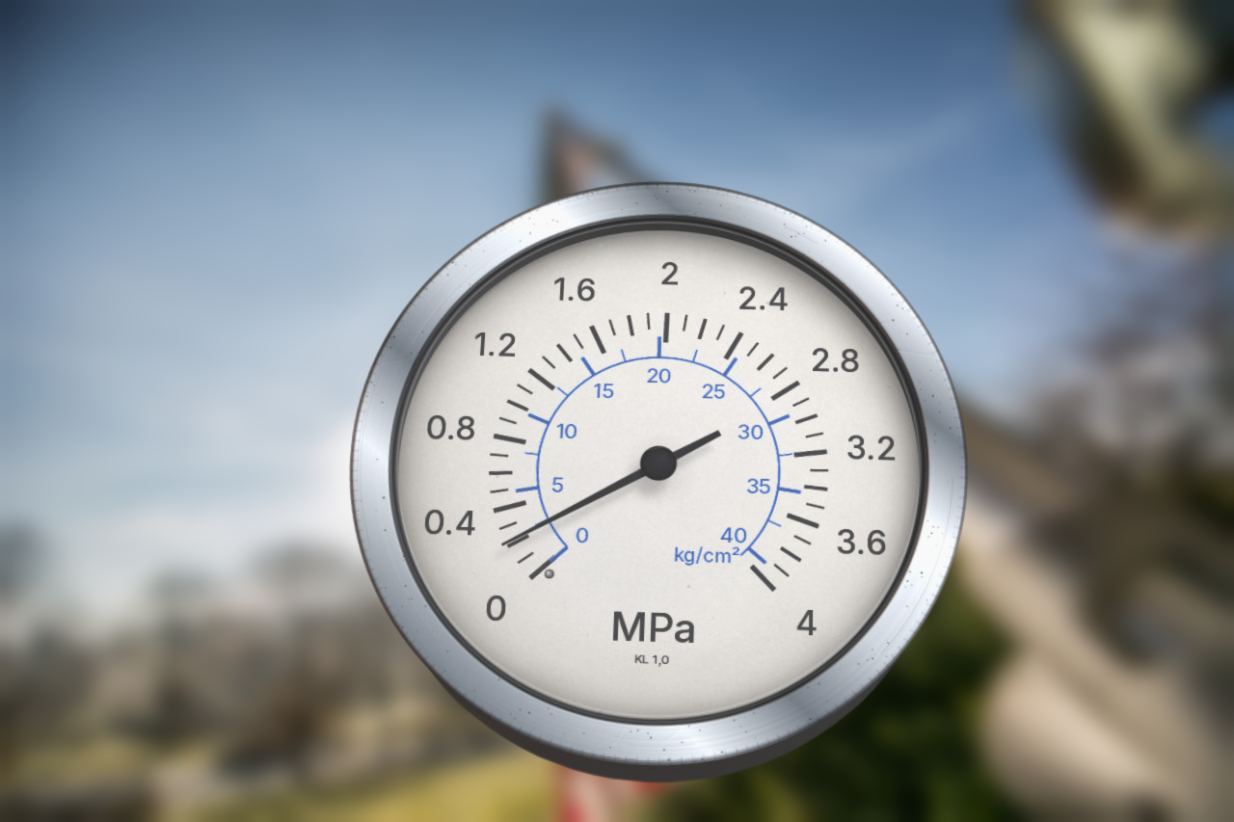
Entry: **0.2** MPa
